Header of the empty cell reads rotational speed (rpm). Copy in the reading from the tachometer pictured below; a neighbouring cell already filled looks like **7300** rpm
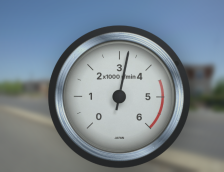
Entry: **3250** rpm
